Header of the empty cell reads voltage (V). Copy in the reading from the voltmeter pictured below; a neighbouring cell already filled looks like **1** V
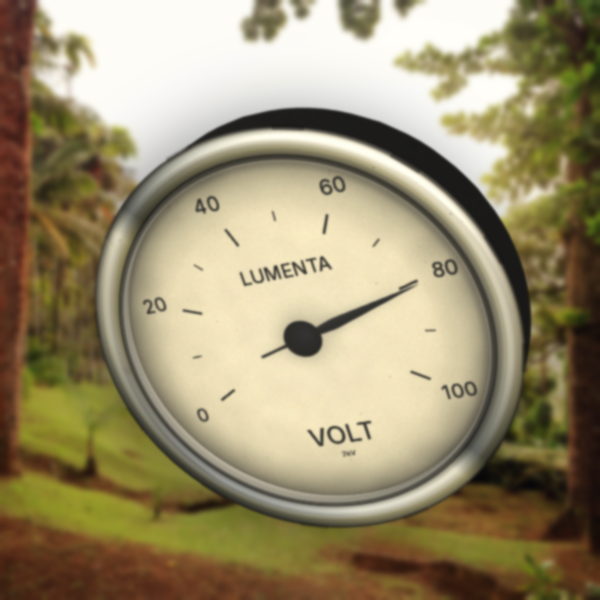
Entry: **80** V
